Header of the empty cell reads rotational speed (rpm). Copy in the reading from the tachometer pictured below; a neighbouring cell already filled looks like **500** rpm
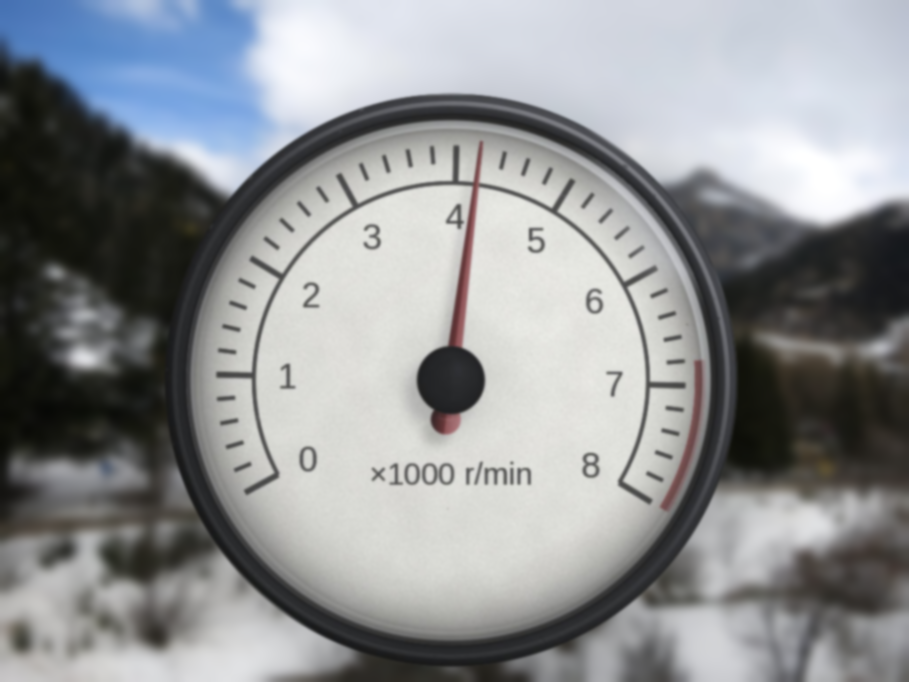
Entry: **4200** rpm
